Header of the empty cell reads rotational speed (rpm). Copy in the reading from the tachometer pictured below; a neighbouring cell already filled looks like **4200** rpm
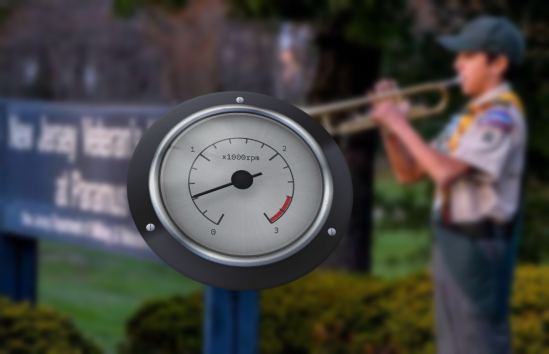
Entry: **400** rpm
